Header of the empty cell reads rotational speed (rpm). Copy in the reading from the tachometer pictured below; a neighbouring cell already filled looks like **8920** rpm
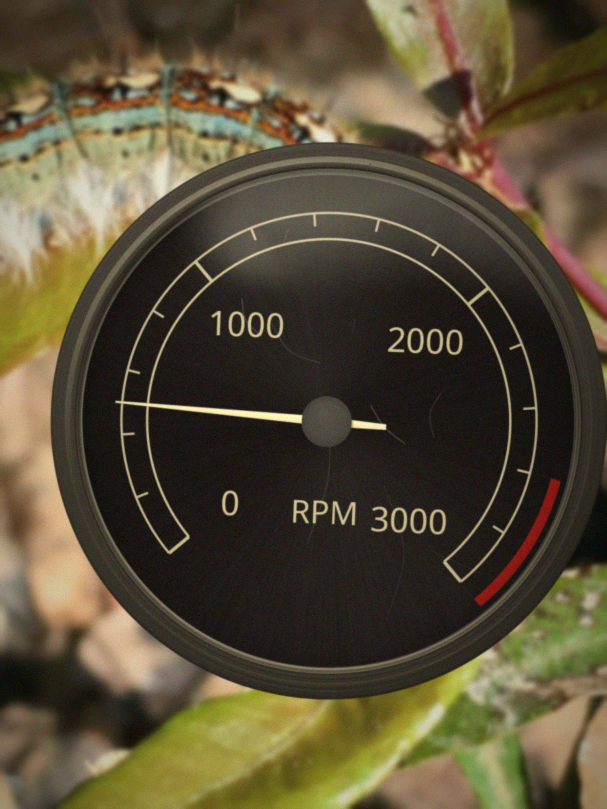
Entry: **500** rpm
